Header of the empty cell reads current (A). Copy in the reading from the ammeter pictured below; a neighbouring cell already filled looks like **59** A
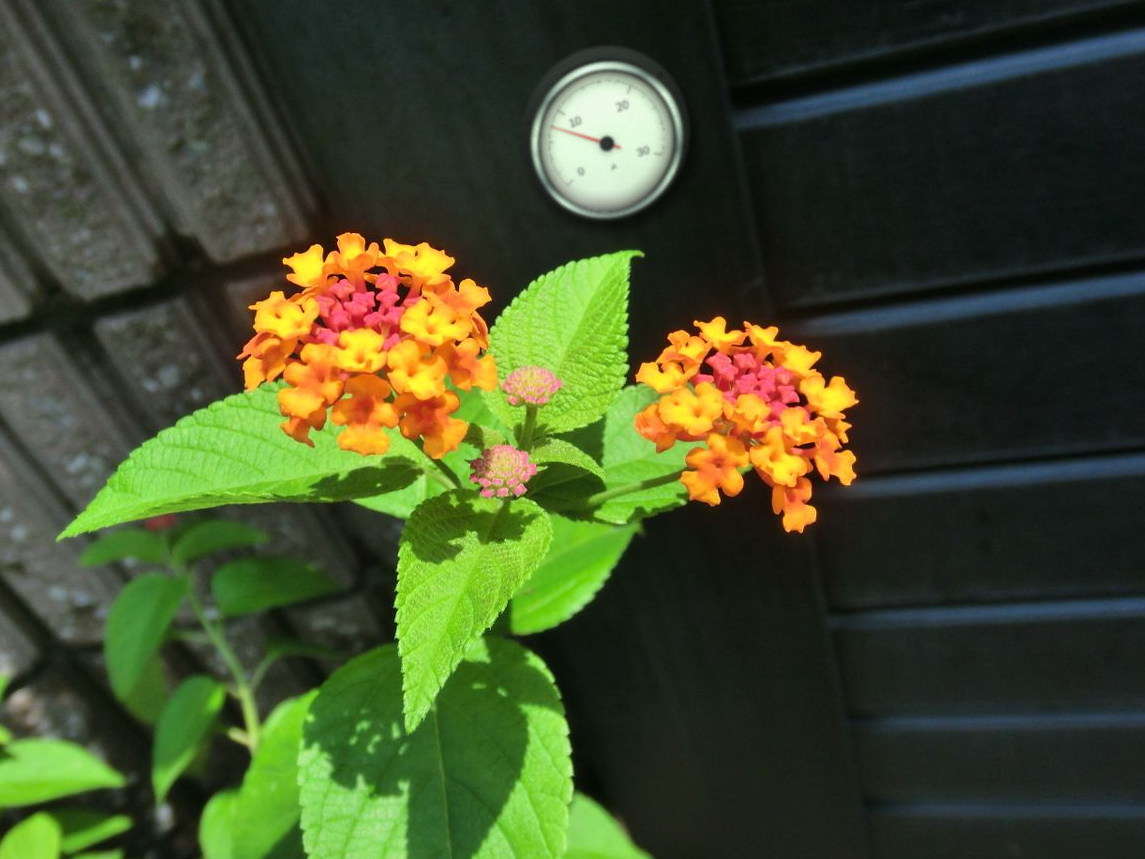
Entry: **8** A
